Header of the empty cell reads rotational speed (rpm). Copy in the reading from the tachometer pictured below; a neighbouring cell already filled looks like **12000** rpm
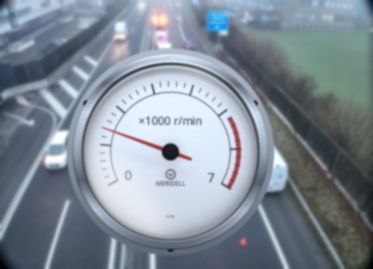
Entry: **1400** rpm
